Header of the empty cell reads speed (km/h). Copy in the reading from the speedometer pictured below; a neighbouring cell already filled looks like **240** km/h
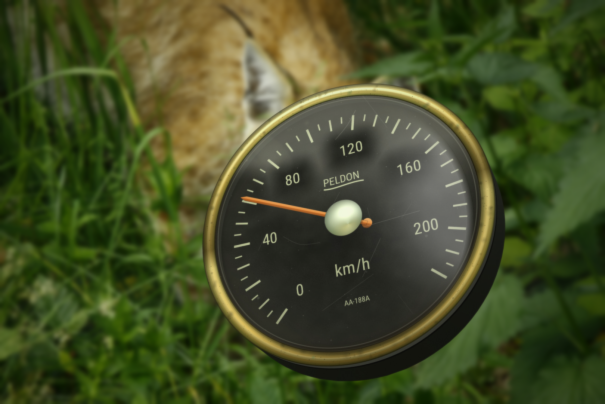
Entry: **60** km/h
